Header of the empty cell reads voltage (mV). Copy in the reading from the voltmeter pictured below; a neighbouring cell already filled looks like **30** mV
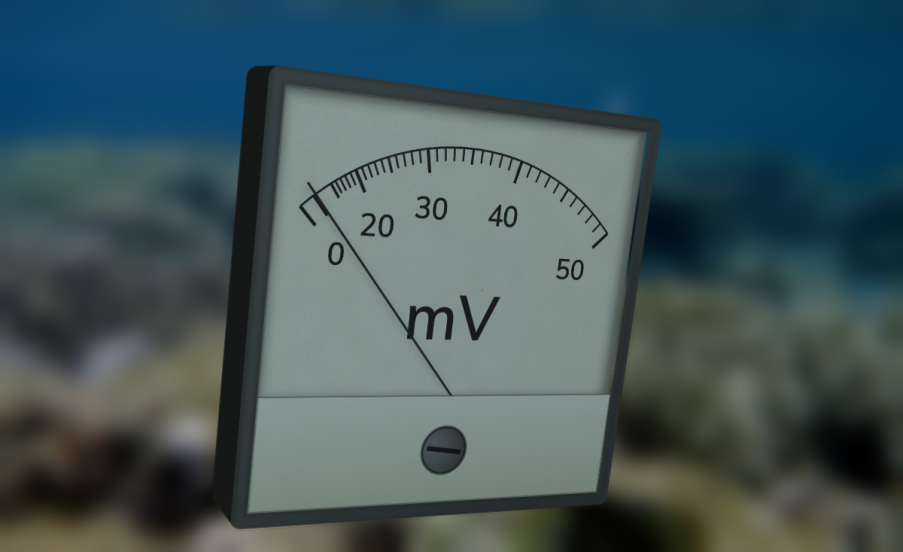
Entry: **10** mV
